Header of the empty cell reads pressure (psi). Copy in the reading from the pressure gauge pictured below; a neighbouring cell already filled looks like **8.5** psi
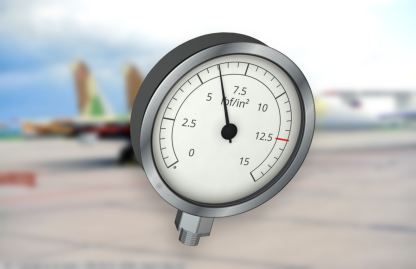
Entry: **6** psi
